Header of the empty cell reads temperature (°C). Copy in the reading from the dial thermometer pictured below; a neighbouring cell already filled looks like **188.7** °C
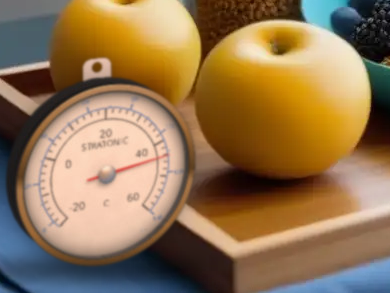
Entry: **44** °C
